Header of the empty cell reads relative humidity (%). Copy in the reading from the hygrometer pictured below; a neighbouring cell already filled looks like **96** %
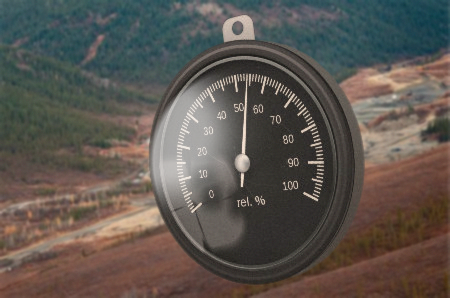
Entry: **55** %
